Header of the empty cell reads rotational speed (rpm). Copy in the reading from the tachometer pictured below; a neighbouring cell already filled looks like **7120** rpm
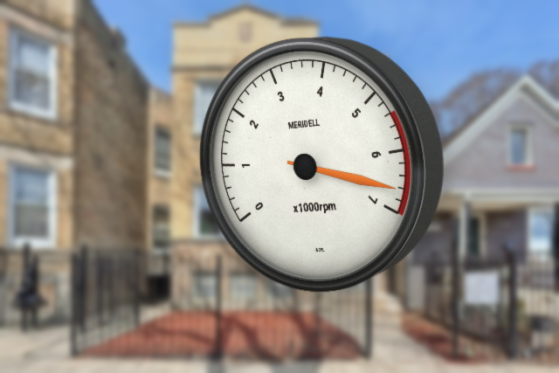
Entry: **6600** rpm
